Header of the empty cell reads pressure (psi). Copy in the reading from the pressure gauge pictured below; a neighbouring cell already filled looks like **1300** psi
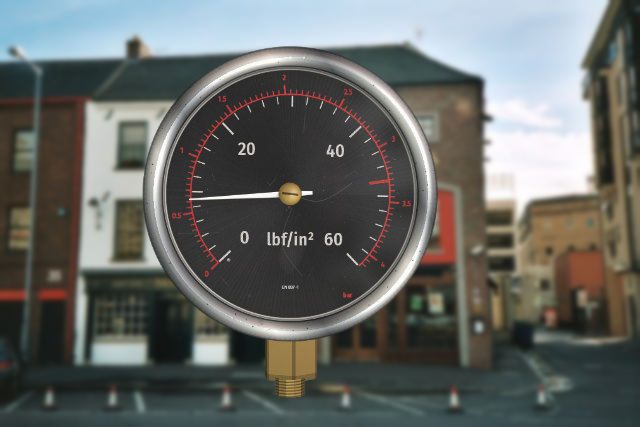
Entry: **9** psi
